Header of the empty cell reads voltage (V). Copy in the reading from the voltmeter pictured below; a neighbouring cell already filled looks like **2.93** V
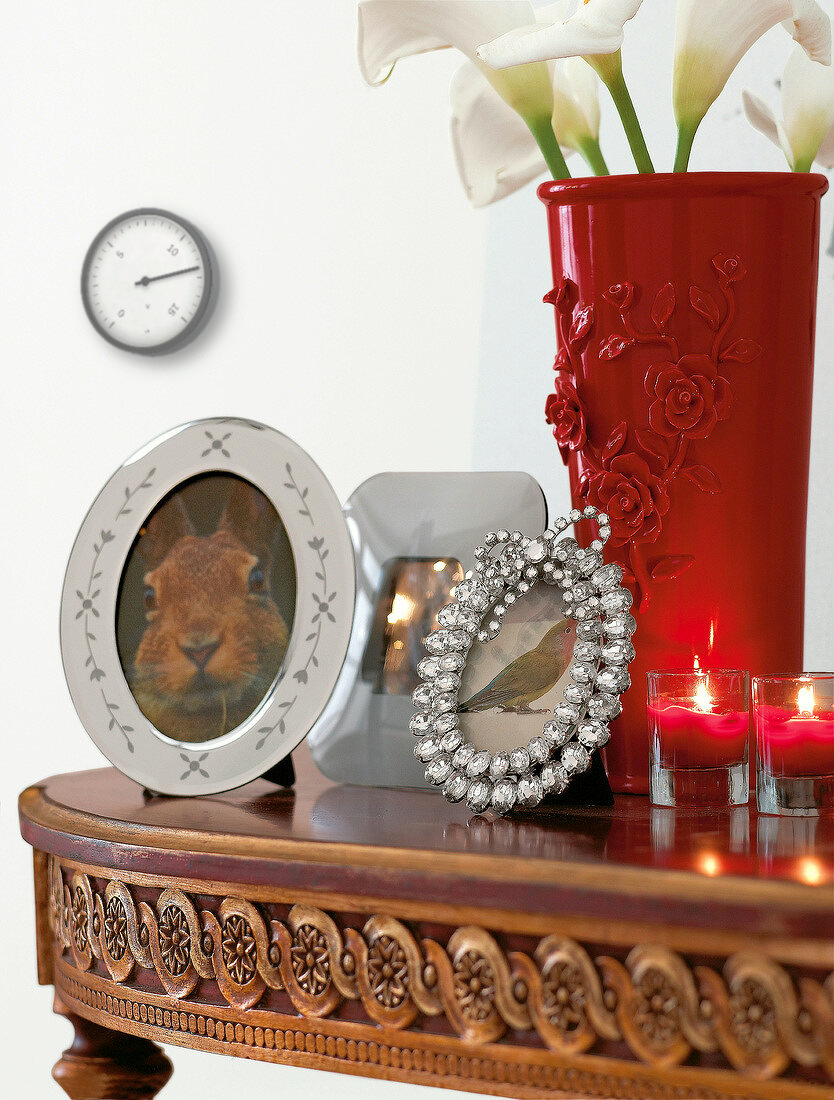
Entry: **12** V
